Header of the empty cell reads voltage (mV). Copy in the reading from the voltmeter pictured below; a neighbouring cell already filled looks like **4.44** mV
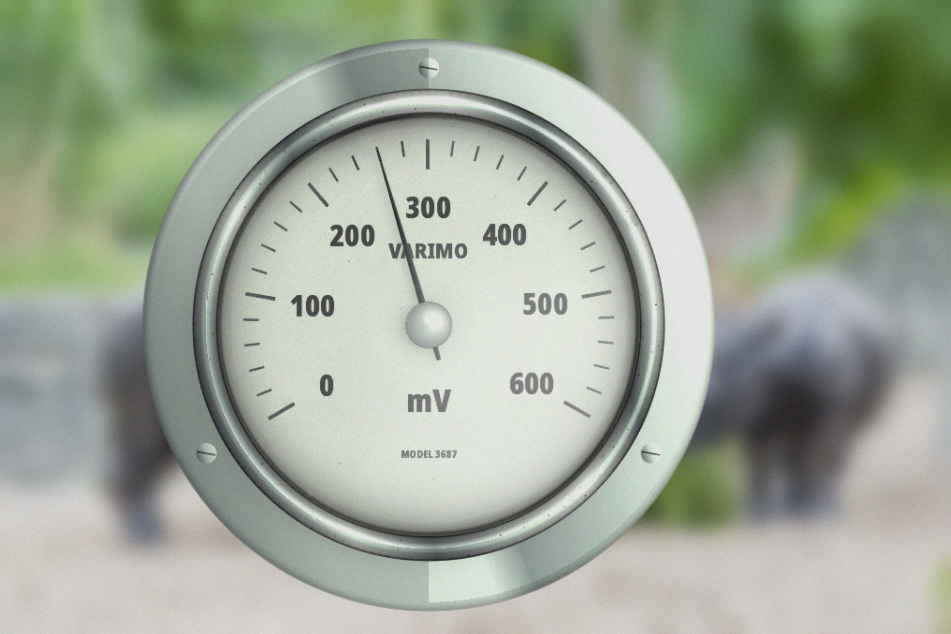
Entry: **260** mV
